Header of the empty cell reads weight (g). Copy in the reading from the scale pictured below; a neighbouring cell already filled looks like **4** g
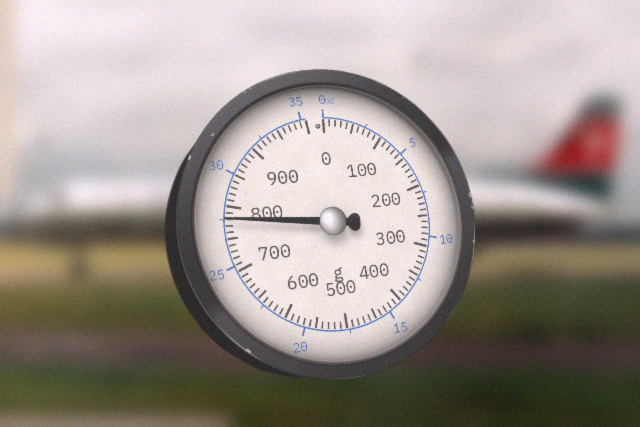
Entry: **780** g
